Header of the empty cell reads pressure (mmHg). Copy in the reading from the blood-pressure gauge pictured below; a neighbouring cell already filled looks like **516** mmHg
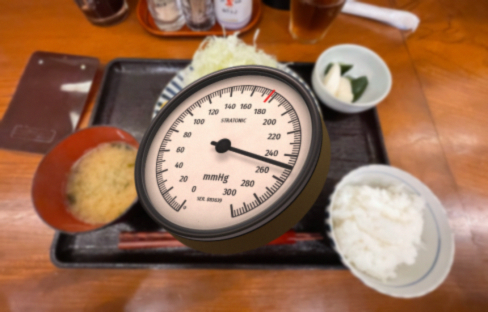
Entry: **250** mmHg
